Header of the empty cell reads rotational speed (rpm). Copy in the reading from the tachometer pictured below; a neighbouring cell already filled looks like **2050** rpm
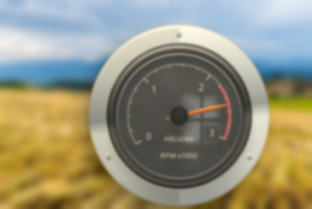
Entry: **2500** rpm
